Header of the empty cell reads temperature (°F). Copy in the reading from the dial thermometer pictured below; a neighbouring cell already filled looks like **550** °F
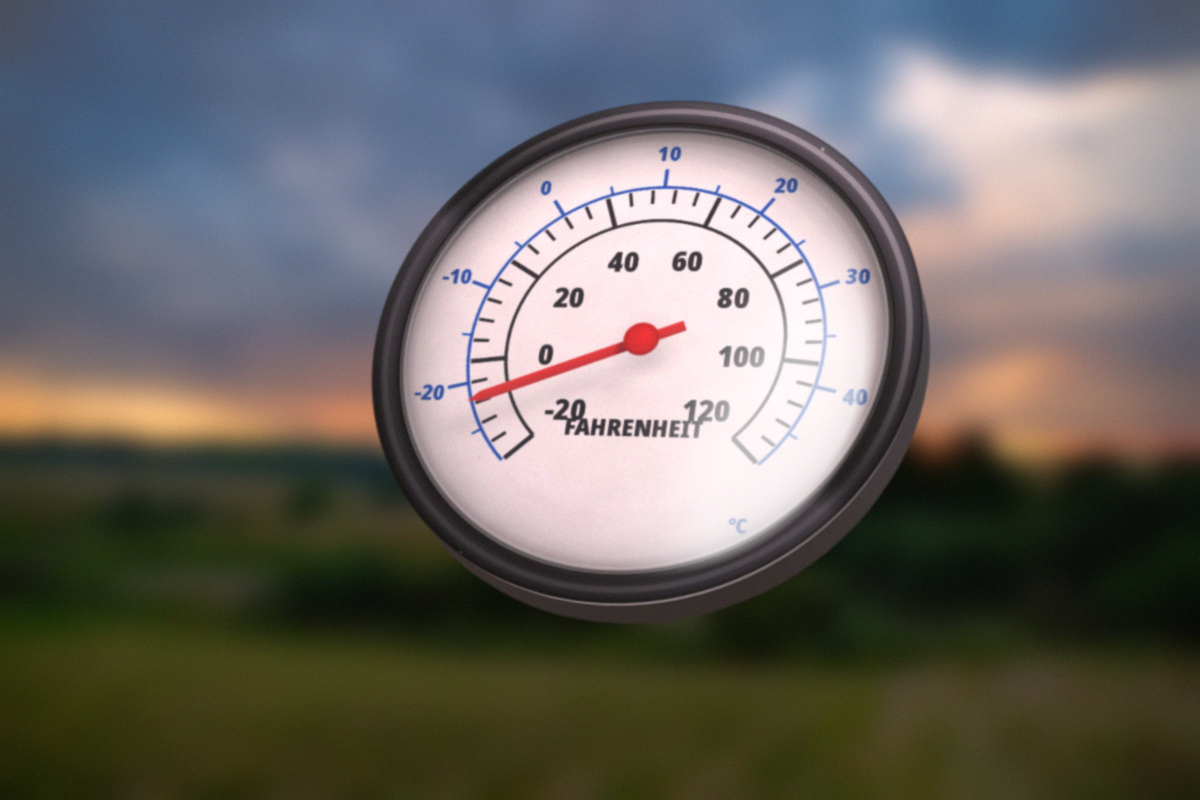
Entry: **-8** °F
